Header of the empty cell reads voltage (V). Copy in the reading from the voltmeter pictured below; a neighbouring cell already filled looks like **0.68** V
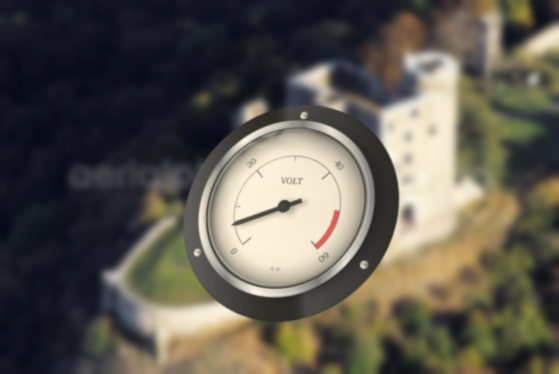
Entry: **5** V
